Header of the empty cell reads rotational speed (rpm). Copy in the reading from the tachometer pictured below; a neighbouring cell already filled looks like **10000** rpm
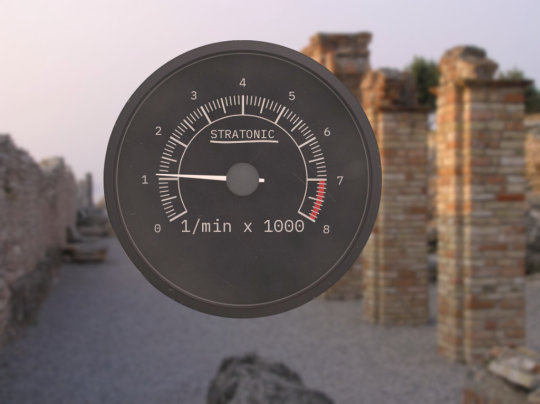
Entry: **1100** rpm
